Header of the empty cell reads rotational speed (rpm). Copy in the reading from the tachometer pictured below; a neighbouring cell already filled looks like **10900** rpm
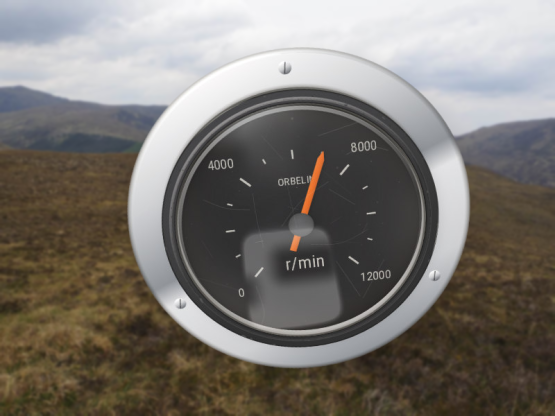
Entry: **7000** rpm
